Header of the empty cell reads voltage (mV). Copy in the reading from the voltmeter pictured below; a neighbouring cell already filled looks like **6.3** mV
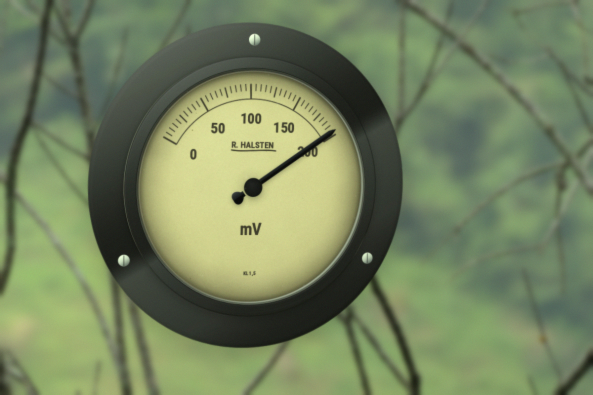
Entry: **195** mV
